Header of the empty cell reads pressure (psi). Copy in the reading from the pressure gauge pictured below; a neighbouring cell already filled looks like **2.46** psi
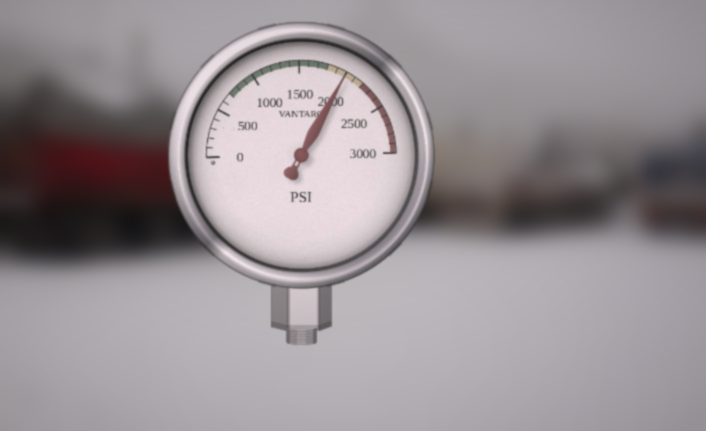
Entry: **2000** psi
